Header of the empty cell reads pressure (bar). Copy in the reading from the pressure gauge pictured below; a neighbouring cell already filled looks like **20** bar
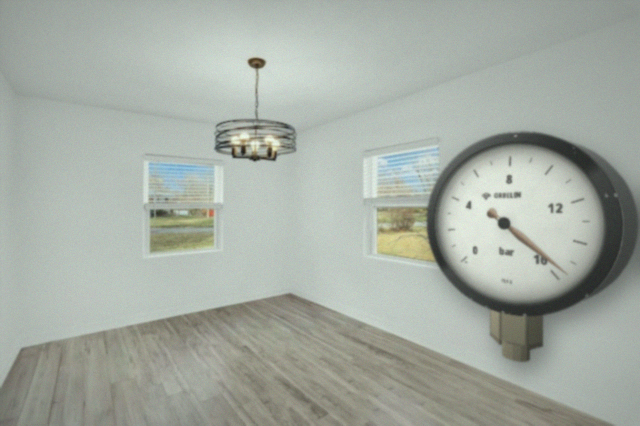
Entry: **15.5** bar
